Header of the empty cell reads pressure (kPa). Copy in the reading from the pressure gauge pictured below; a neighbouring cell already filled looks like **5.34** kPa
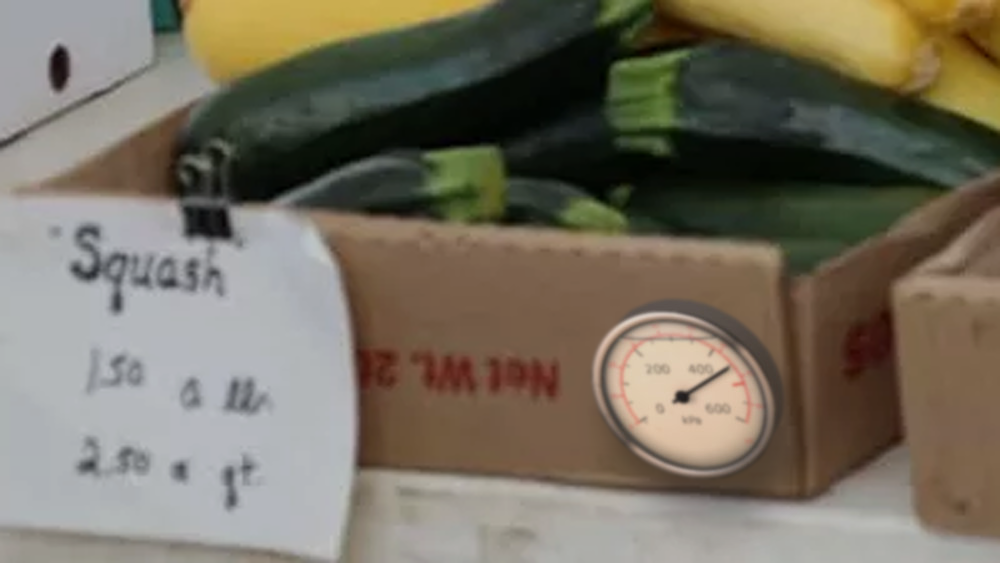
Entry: **450** kPa
